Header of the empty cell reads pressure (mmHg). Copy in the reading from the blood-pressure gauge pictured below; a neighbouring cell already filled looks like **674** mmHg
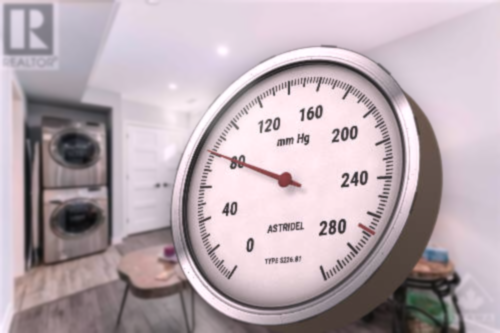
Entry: **80** mmHg
